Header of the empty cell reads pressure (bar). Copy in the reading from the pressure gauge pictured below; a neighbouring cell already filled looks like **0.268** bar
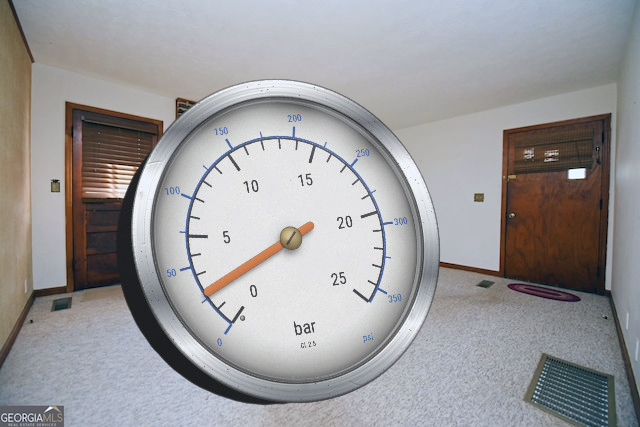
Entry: **2** bar
